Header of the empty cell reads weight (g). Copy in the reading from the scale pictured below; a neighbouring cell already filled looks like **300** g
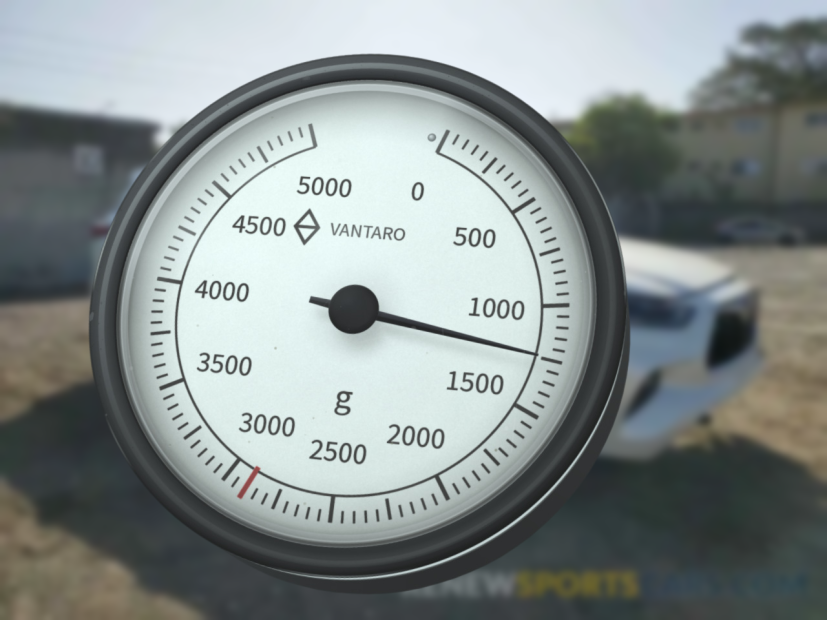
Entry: **1250** g
